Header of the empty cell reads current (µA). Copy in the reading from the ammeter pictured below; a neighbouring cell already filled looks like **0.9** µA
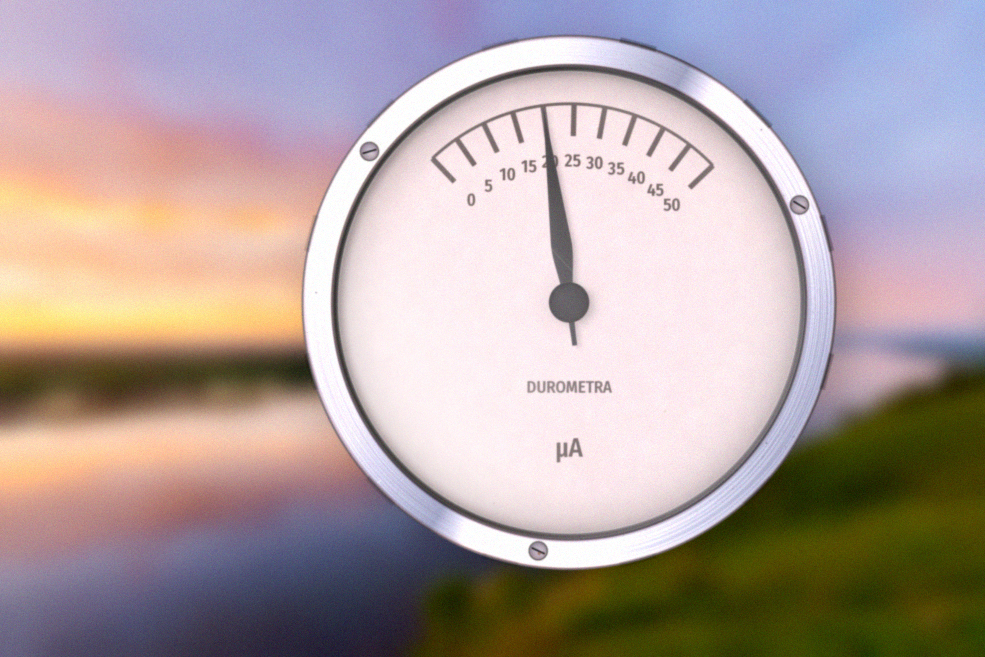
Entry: **20** µA
